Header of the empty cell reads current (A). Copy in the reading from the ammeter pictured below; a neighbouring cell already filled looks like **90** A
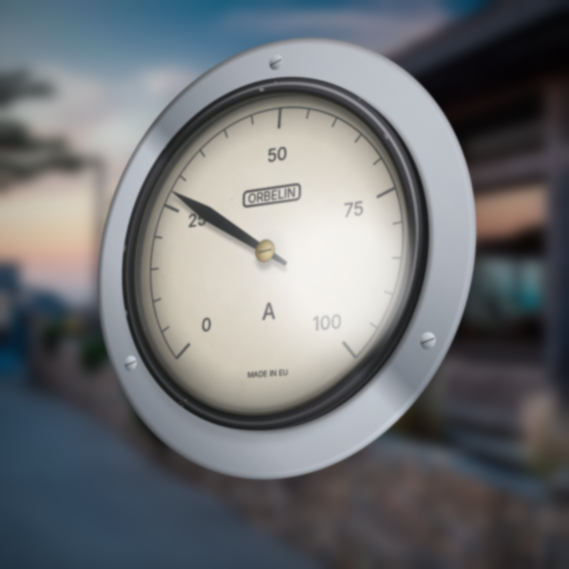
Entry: **27.5** A
